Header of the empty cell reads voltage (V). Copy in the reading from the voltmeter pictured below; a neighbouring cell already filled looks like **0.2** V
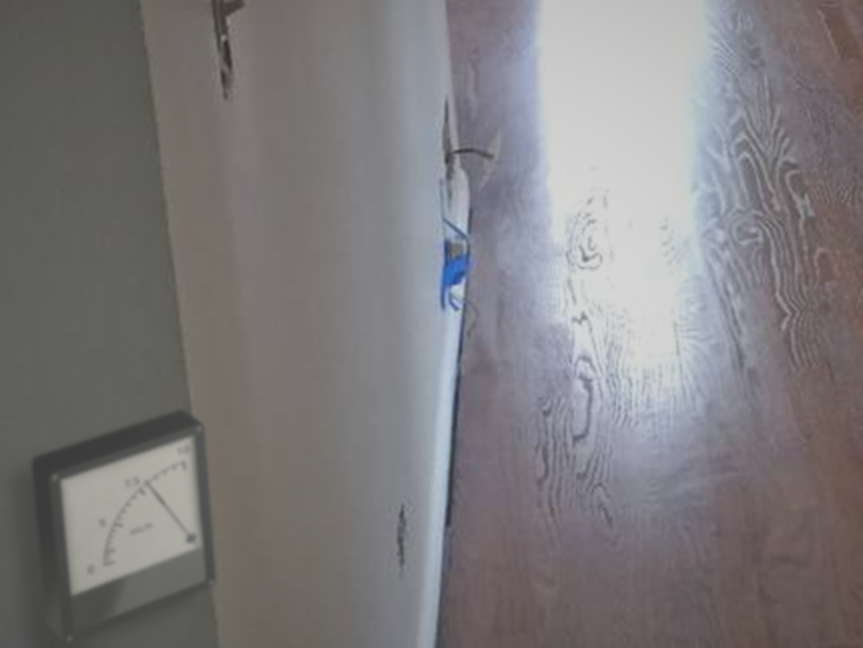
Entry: **8** V
